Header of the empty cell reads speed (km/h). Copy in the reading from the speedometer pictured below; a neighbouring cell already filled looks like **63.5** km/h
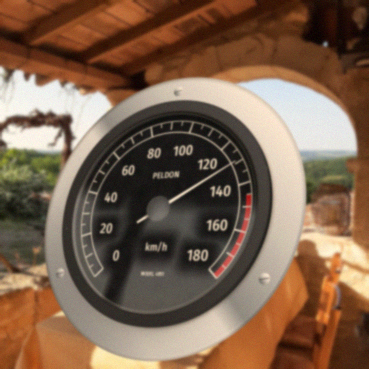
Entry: **130** km/h
